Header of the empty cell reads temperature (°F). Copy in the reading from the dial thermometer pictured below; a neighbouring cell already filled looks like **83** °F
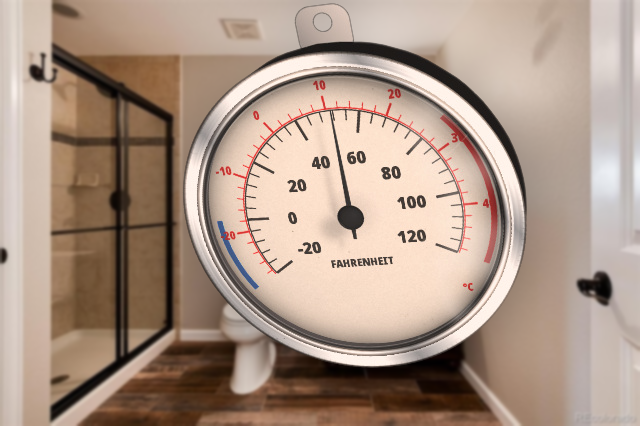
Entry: **52** °F
